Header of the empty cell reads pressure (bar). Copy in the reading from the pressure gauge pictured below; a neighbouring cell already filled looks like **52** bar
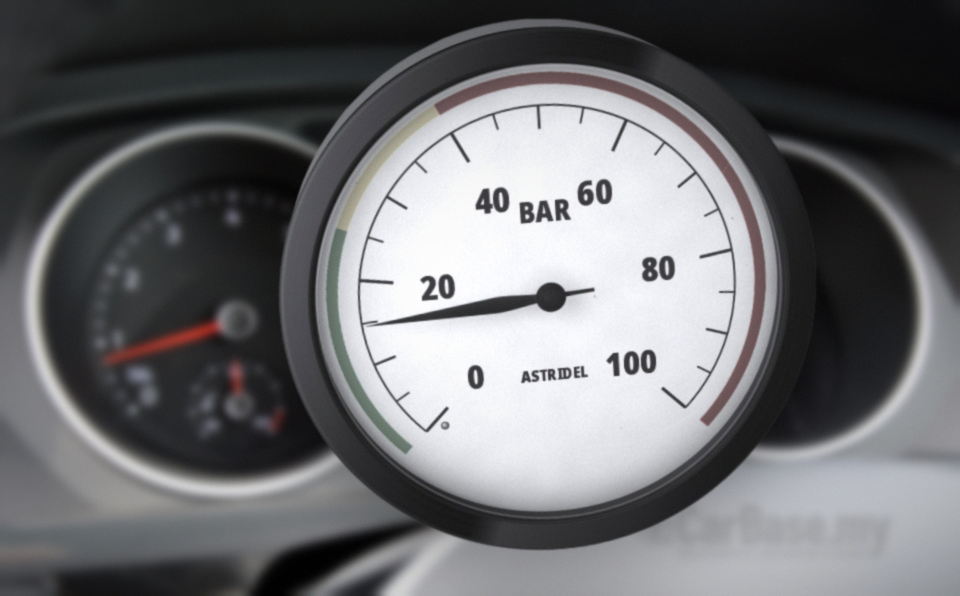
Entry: **15** bar
